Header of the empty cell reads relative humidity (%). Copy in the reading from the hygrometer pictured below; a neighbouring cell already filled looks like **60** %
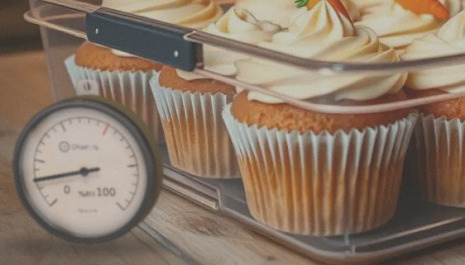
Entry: **12** %
